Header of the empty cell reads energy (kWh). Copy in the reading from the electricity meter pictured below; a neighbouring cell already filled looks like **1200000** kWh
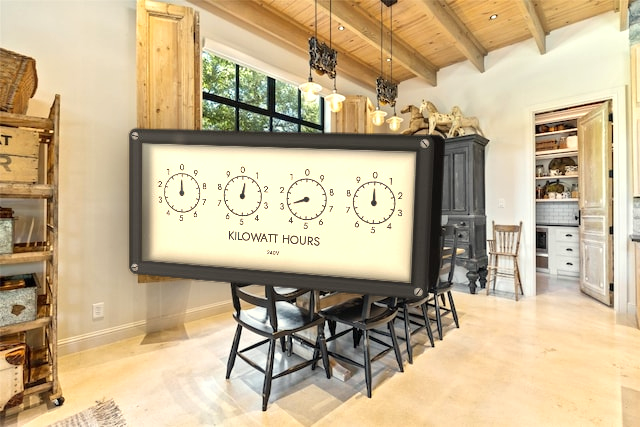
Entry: **30** kWh
